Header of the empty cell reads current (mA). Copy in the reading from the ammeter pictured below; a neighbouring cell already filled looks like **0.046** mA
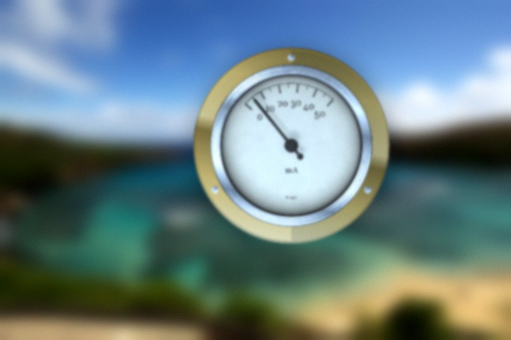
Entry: **5** mA
